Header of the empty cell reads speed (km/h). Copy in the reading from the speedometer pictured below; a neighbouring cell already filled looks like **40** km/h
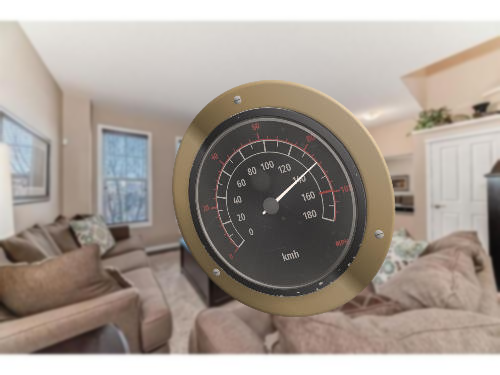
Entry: **140** km/h
